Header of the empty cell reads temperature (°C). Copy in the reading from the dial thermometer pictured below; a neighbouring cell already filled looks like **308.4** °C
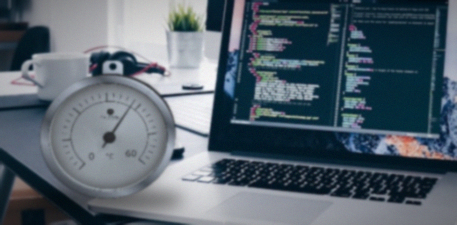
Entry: **38** °C
